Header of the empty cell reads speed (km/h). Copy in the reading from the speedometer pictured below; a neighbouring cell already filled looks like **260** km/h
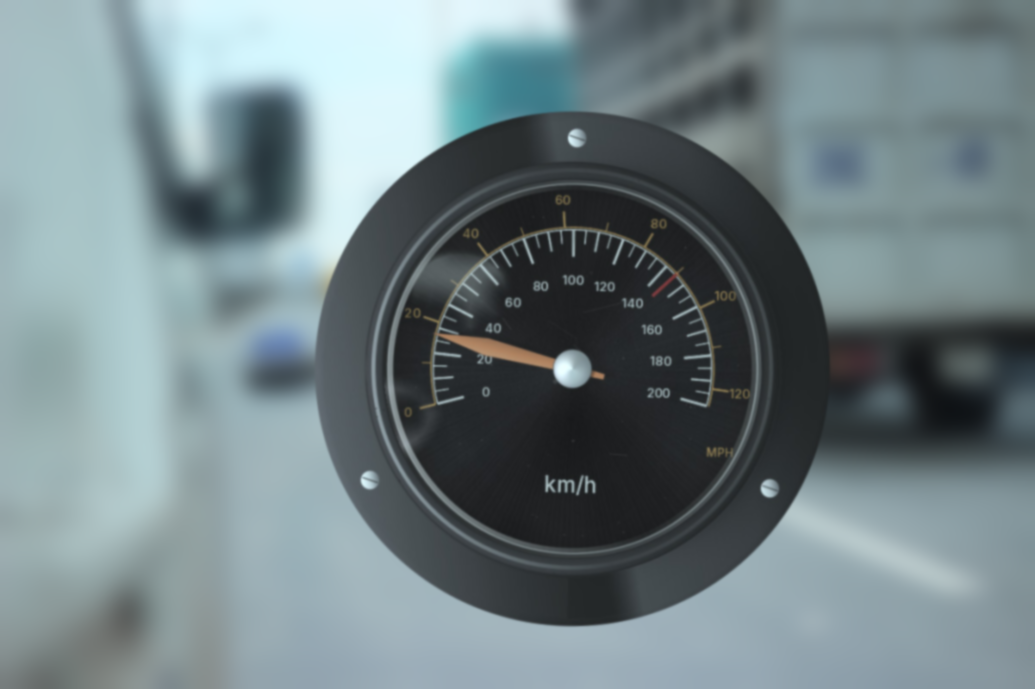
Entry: **27.5** km/h
